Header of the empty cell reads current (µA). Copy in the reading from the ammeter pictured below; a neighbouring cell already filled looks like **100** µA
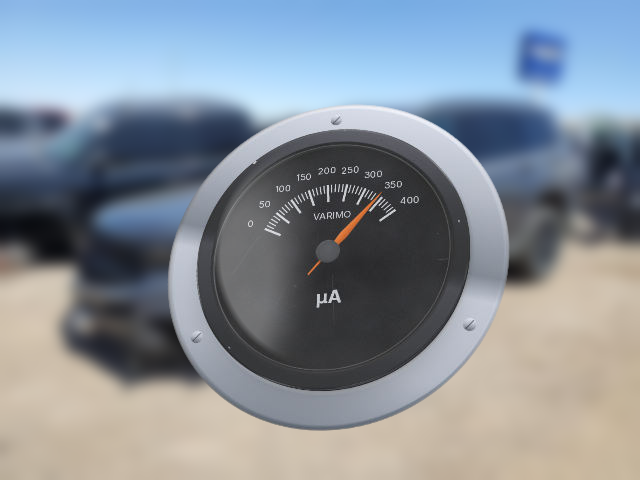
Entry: **350** µA
